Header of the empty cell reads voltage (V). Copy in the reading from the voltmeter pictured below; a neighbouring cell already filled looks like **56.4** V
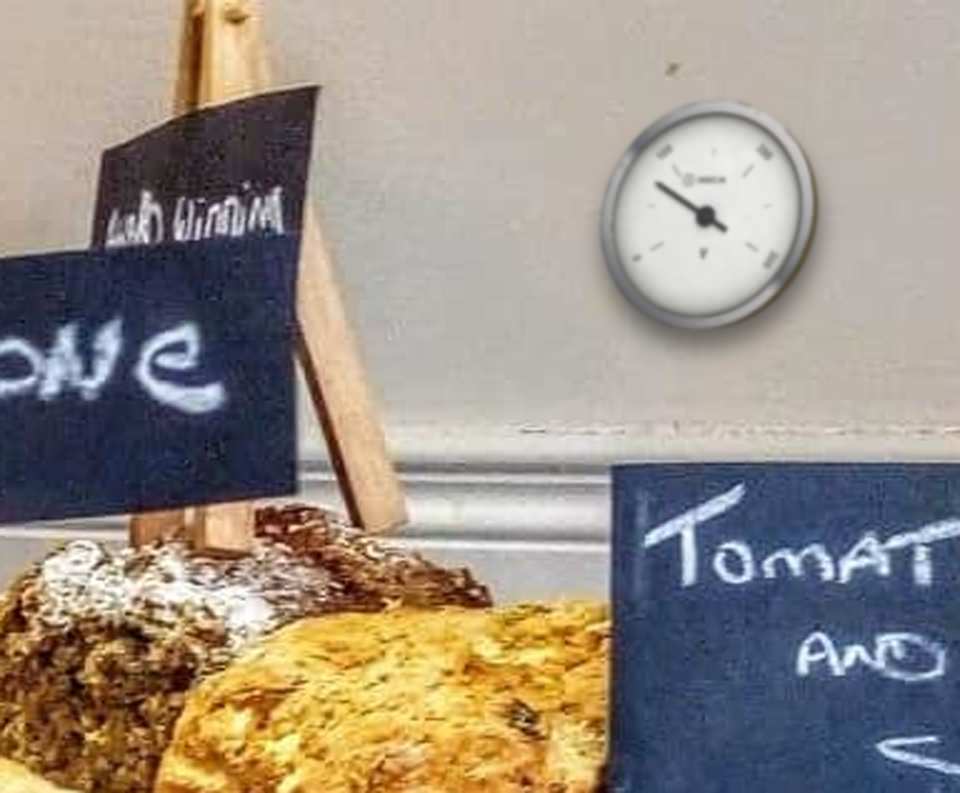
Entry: **75** V
